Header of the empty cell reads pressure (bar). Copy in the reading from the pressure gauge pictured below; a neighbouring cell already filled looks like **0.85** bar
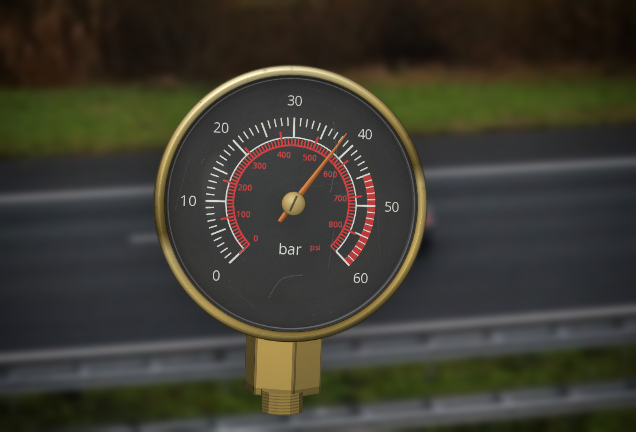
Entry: **38** bar
